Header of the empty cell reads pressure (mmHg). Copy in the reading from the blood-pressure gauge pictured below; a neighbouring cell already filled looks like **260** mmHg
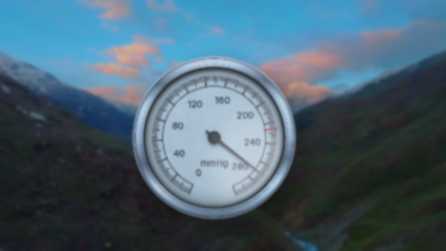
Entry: **270** mmHg
